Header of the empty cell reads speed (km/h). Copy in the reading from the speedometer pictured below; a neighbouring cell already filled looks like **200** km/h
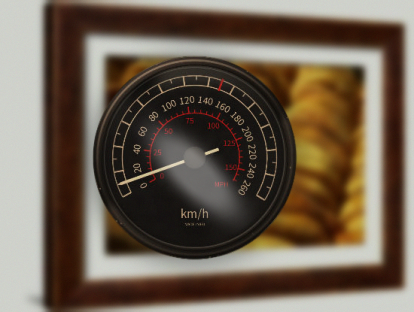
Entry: **10** km/h
